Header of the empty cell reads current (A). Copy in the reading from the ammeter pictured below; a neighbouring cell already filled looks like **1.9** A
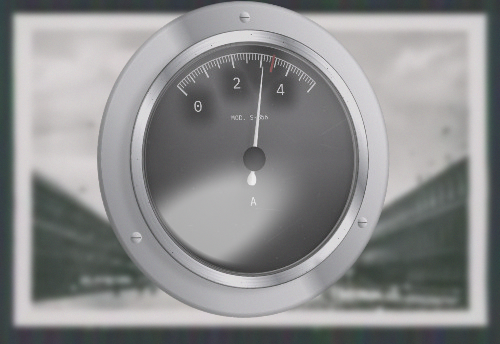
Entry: **3** A
